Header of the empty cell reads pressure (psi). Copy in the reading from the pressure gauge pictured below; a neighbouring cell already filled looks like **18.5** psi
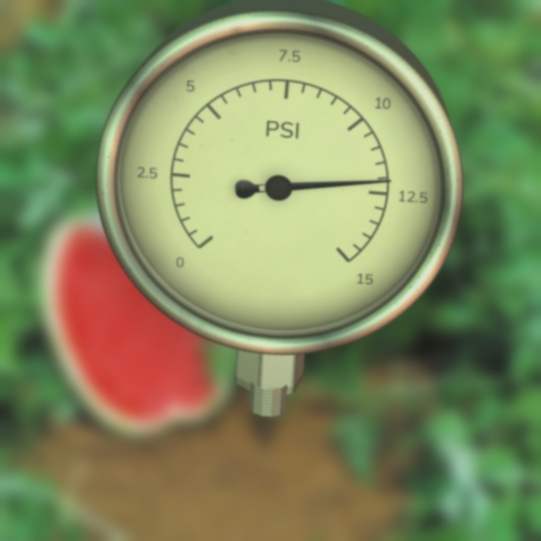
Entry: **12** psi
